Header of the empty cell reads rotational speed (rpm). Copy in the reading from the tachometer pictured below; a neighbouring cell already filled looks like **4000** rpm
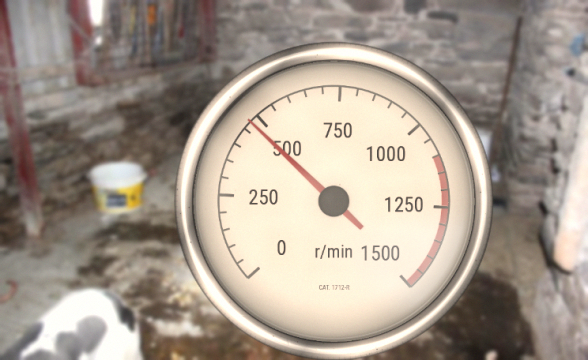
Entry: **475** rpm
